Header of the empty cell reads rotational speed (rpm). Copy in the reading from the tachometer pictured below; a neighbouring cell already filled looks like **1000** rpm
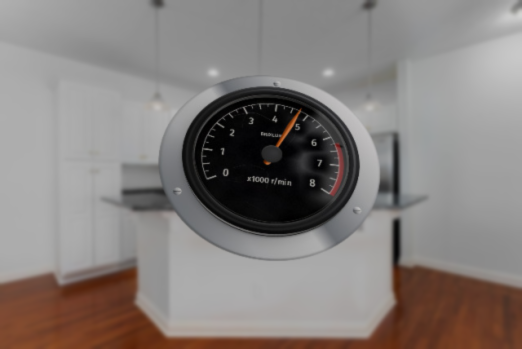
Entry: **4750** rpm
